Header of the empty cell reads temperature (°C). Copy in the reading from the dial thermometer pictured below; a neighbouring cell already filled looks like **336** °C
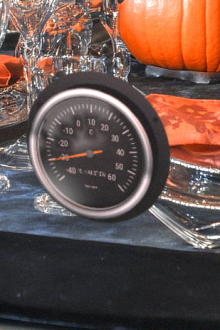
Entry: **-30** °C
